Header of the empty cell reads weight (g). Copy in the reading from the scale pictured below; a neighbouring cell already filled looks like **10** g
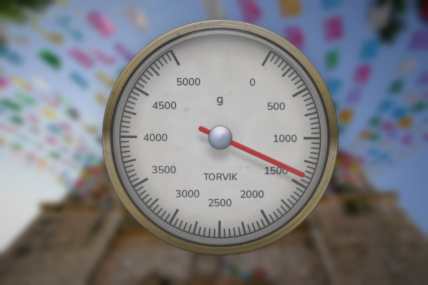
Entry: **1400** g
